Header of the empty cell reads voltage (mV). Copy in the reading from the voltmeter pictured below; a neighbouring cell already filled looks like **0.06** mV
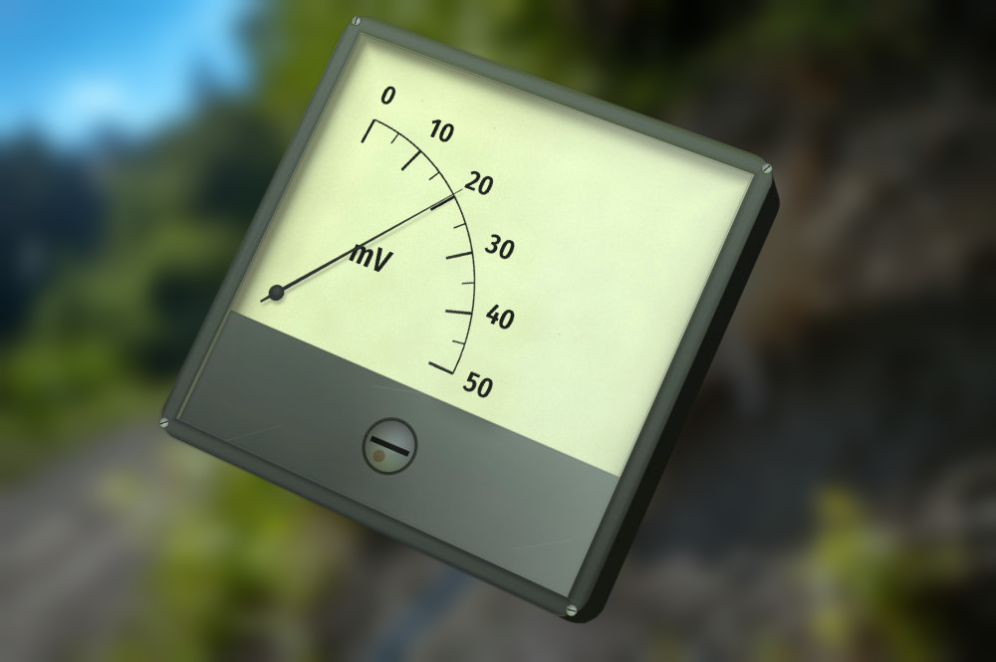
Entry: **20** mV
